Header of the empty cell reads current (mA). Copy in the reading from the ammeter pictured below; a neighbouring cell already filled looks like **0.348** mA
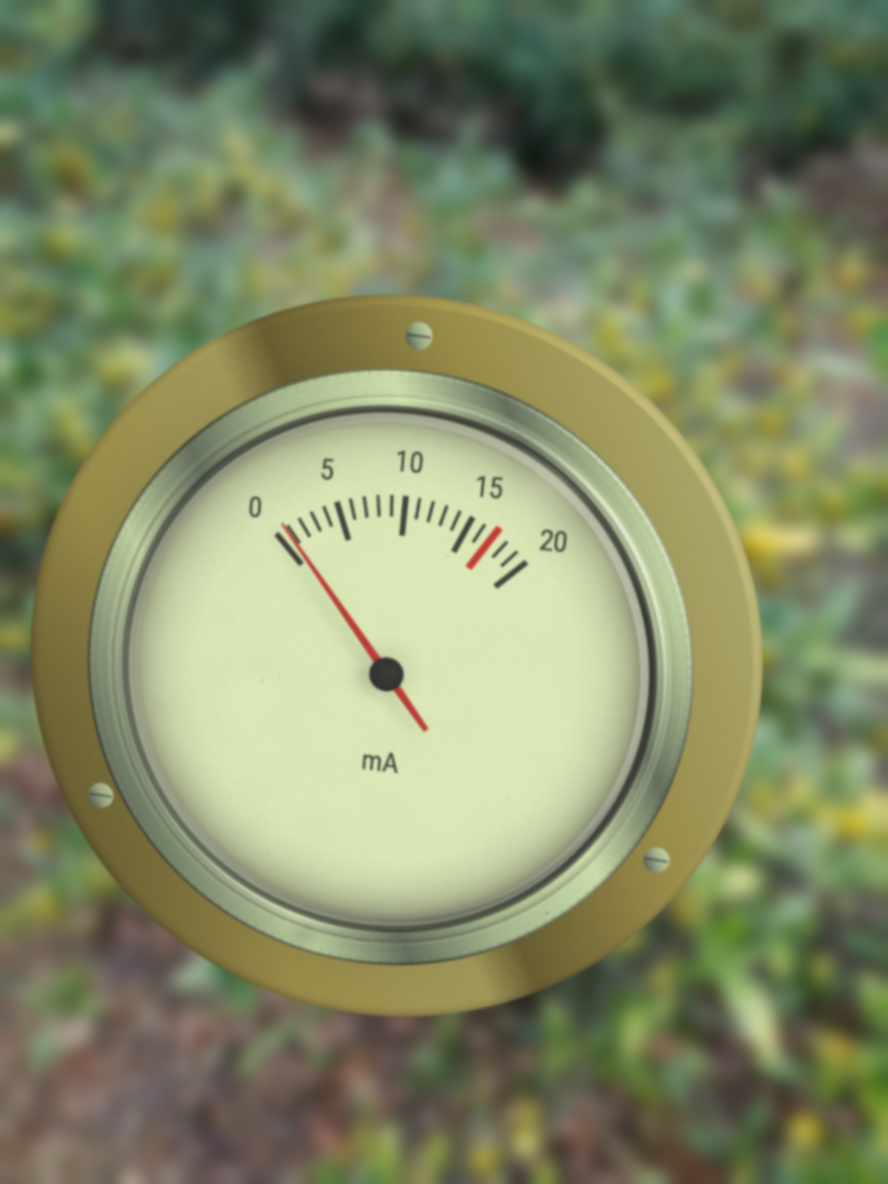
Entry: **1** mA
